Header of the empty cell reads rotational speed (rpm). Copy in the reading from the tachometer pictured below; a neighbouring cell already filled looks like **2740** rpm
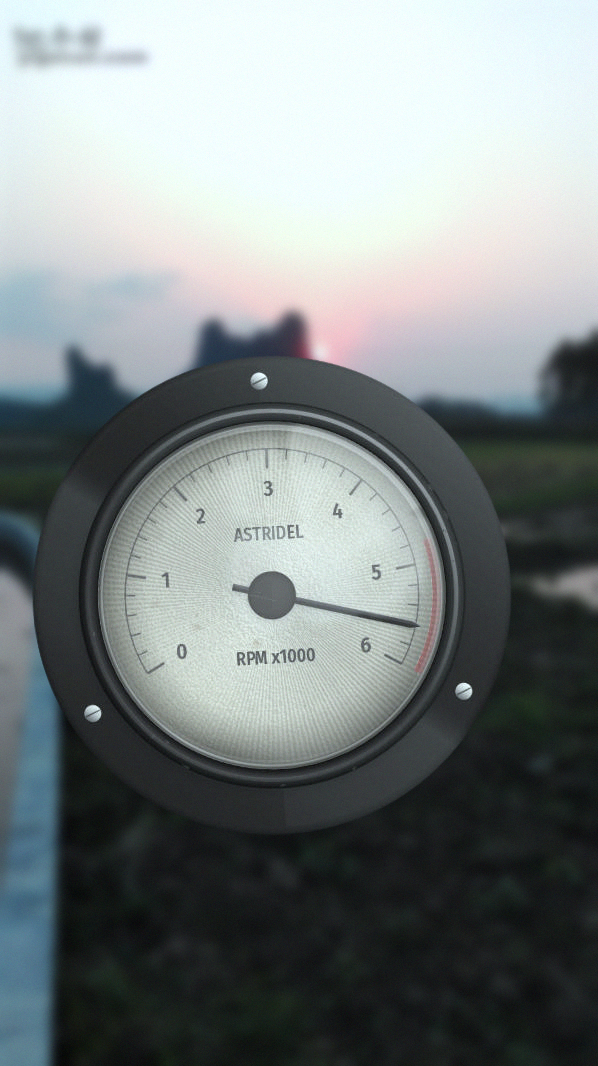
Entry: **5600** rpm
